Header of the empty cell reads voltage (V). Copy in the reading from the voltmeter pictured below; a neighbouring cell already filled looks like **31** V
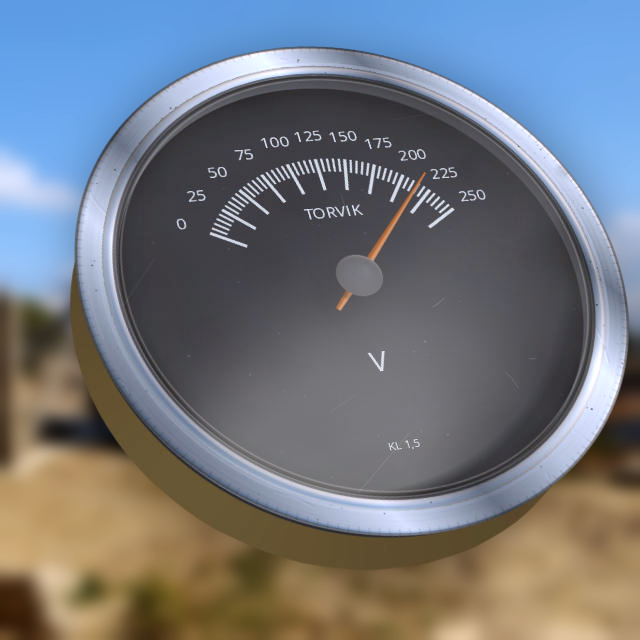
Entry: **215** V
